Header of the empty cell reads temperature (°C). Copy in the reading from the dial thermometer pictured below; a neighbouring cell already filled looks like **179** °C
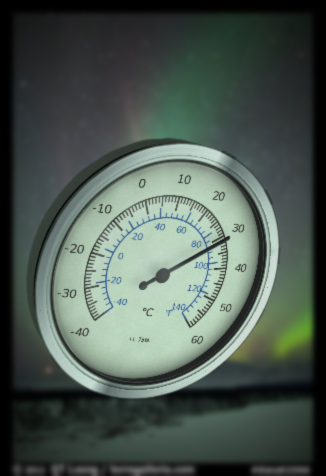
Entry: **30** °C
